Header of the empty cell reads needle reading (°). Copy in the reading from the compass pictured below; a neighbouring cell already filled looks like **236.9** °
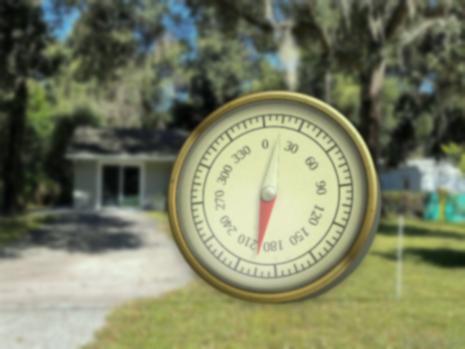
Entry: **195** °
